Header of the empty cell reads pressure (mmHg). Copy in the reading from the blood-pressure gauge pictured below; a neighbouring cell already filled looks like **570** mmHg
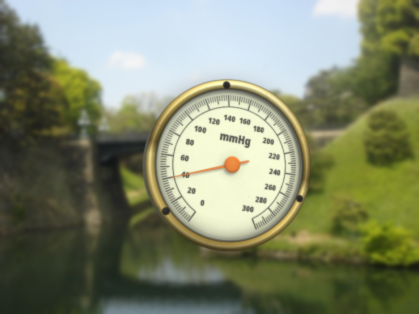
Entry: **40** mmHg
